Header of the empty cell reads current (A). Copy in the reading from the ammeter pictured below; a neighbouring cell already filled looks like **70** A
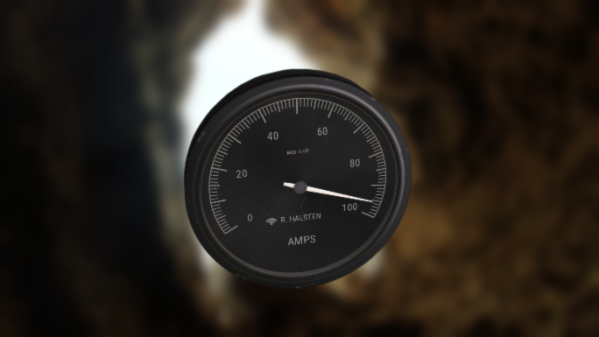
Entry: **95** A
